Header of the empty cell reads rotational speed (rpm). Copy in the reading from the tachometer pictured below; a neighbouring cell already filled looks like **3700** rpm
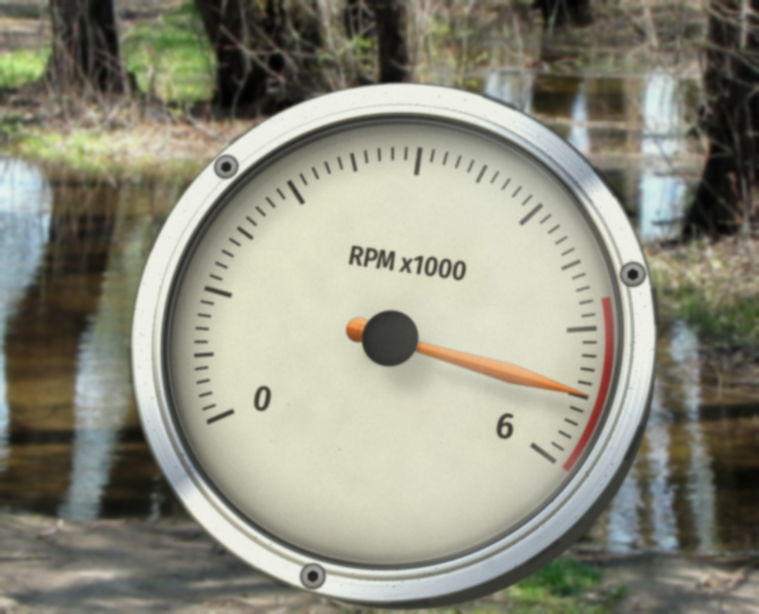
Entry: **5500** rpm
